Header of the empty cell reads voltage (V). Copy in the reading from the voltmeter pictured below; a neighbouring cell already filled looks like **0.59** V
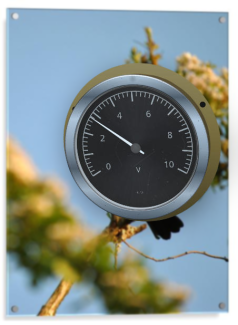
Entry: **2.8** V
